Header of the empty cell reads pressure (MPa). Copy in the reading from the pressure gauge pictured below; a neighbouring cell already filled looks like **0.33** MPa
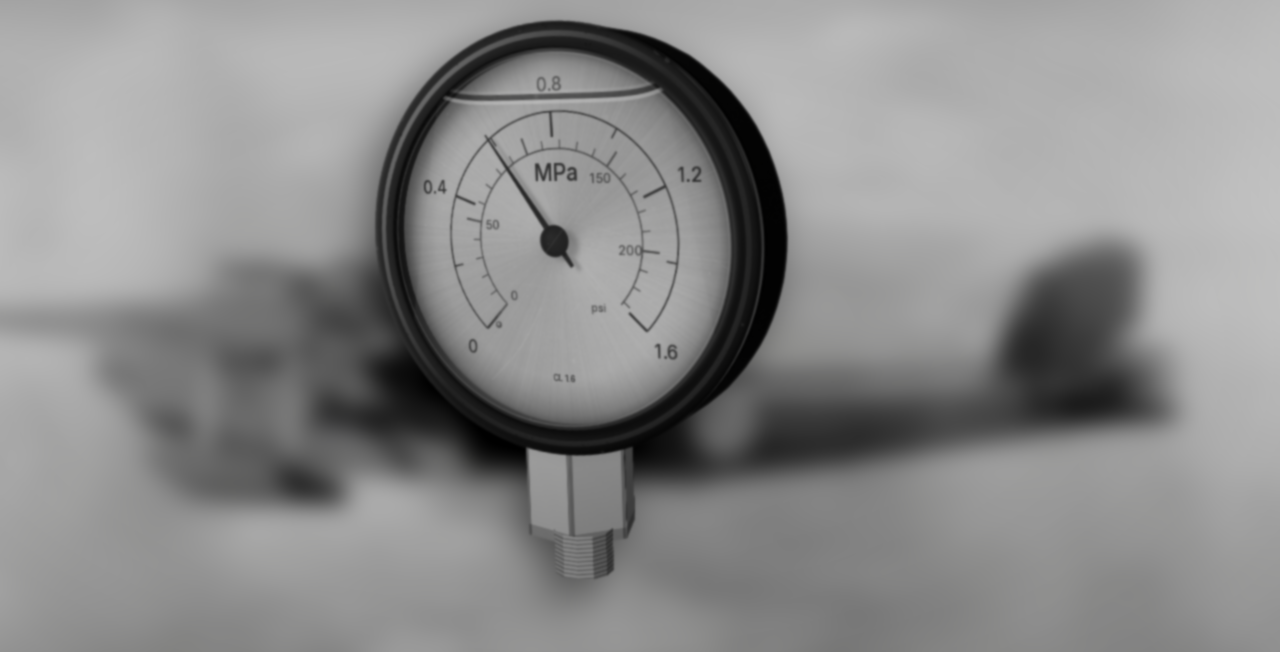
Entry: **0.6** MPa
